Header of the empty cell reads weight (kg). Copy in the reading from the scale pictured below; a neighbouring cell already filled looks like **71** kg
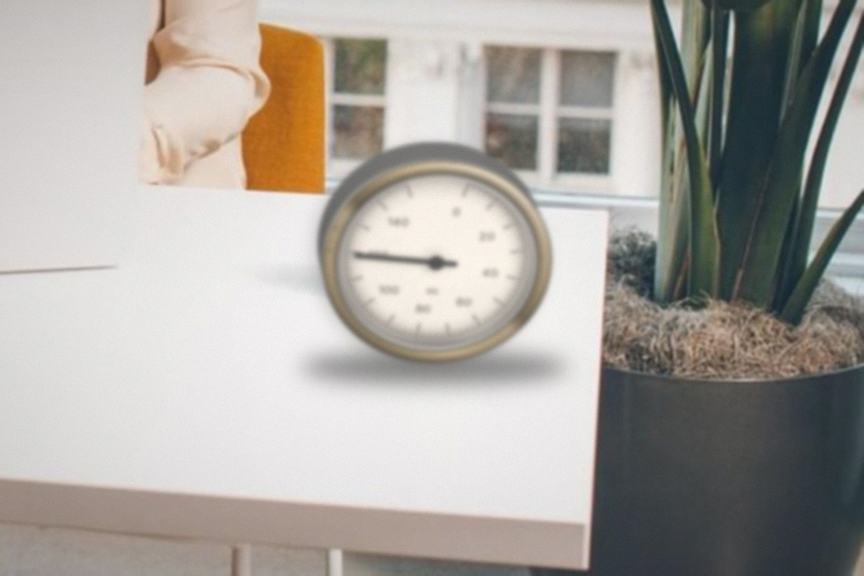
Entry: **120** kg
